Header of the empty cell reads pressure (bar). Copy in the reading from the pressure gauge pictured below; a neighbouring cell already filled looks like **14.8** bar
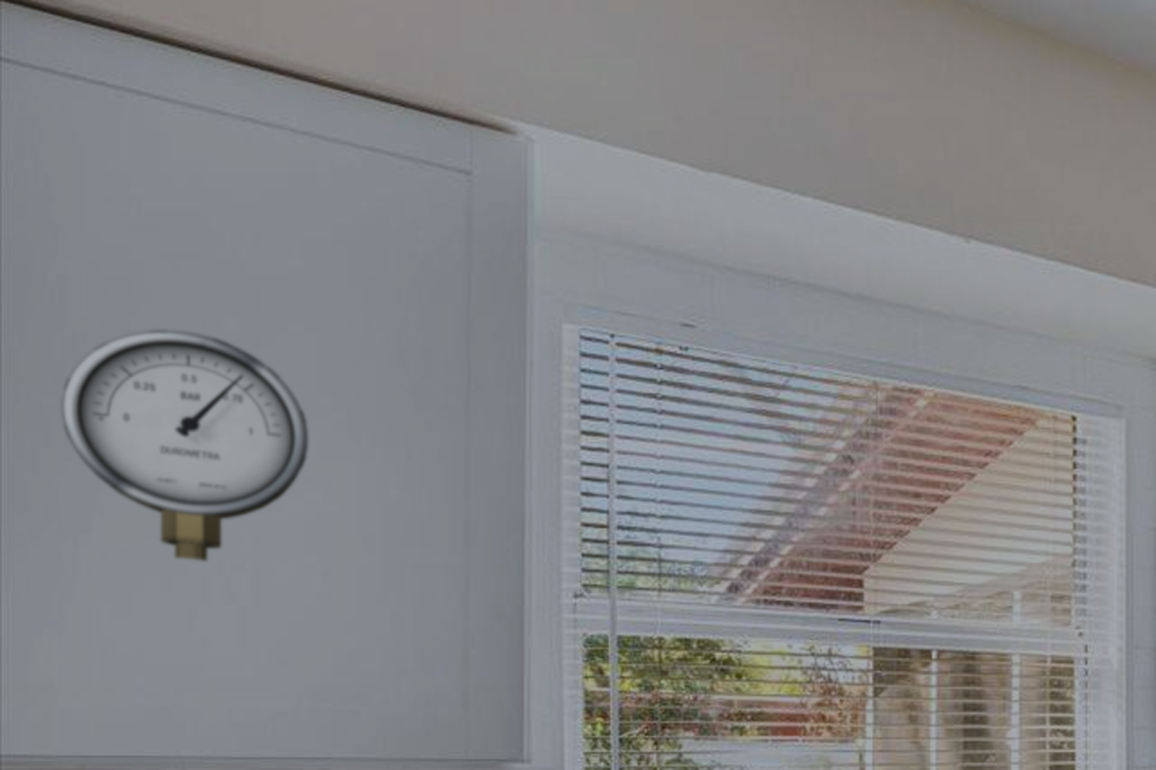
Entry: **0.7** bar
